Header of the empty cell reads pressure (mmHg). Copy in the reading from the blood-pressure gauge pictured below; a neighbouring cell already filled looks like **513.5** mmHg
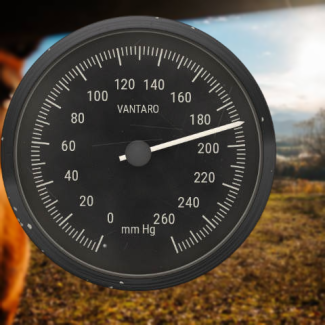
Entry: **190** mmHg
